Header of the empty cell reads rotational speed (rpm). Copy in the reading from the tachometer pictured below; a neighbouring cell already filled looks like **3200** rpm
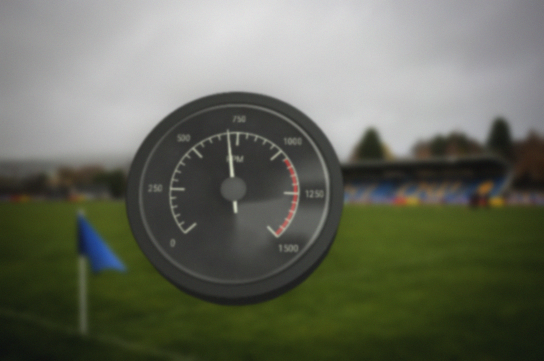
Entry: **700** rpm
